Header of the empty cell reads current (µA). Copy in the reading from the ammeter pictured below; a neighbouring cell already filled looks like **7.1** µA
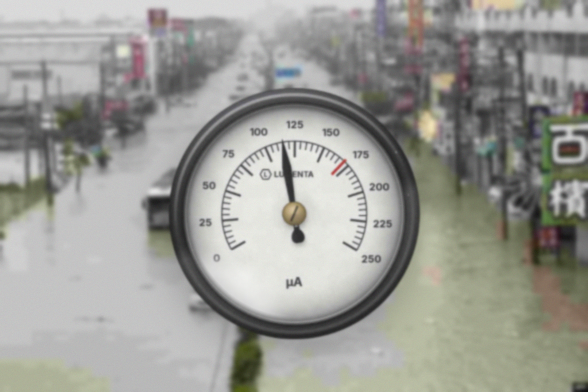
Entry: **115** µA
